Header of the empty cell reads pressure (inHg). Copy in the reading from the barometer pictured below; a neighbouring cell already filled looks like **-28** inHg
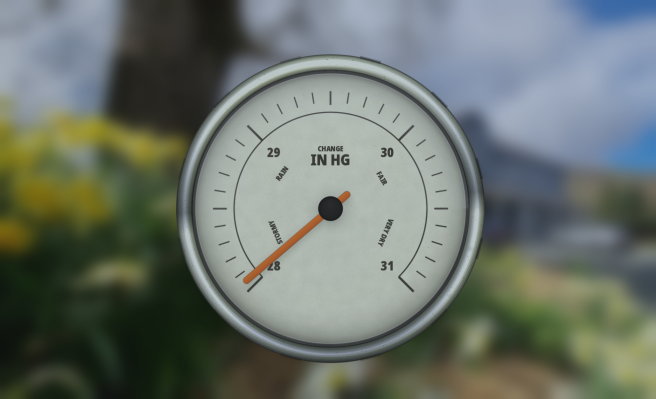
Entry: **28.05** inHg
